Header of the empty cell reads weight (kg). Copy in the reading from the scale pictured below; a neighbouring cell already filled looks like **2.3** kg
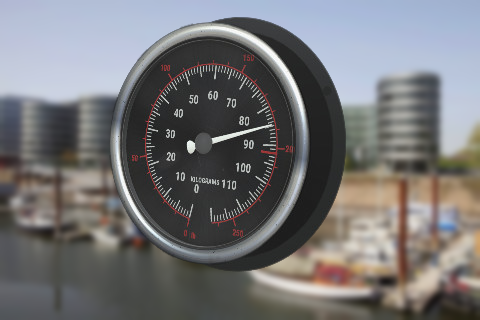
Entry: **85** kg
